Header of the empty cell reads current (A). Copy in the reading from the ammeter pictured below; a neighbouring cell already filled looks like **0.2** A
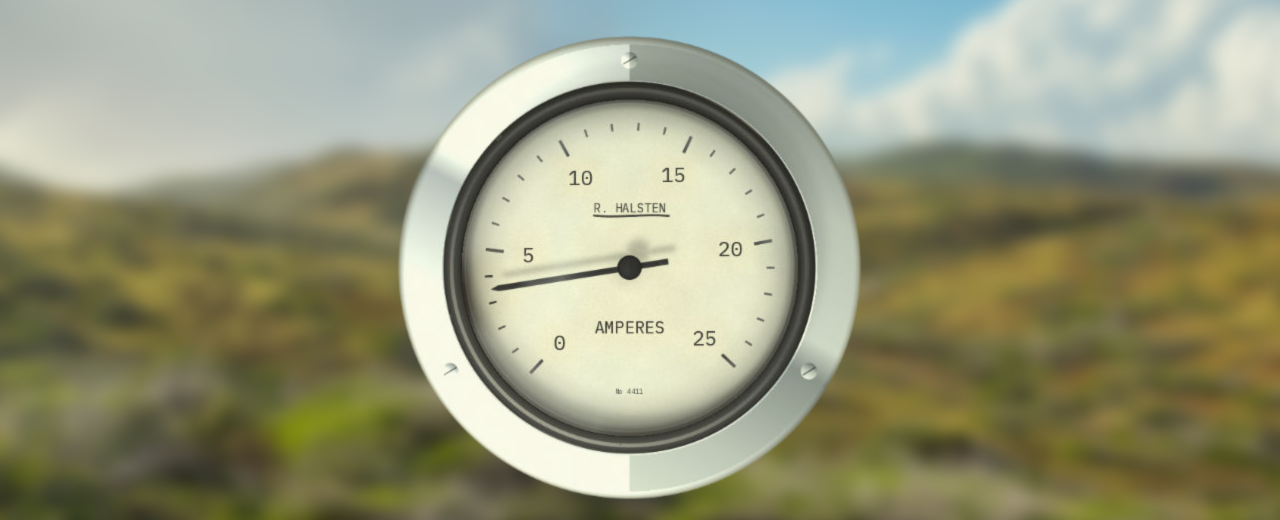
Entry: **3.5** A
